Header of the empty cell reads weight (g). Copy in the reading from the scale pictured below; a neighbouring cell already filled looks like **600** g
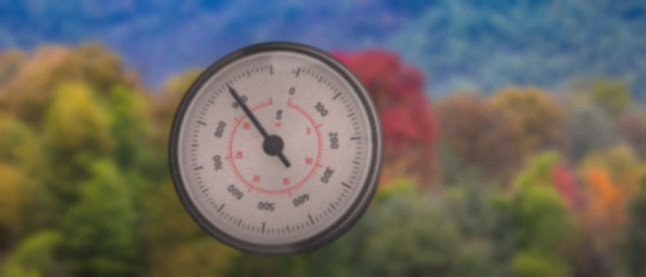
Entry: **900** g
